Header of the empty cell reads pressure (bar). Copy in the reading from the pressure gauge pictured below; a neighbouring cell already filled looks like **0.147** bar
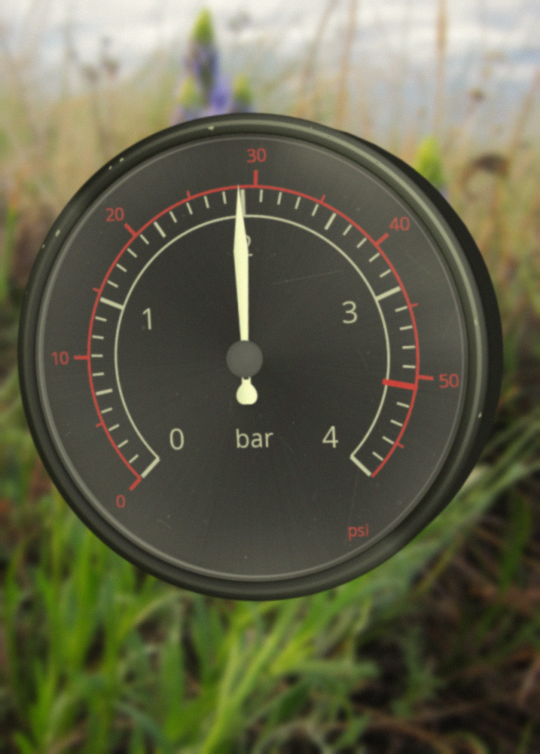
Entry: **2** bar
